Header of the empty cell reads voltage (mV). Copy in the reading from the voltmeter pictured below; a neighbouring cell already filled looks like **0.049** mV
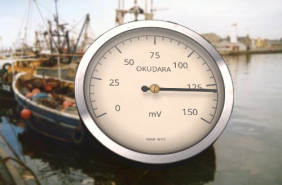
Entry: **130** mV
